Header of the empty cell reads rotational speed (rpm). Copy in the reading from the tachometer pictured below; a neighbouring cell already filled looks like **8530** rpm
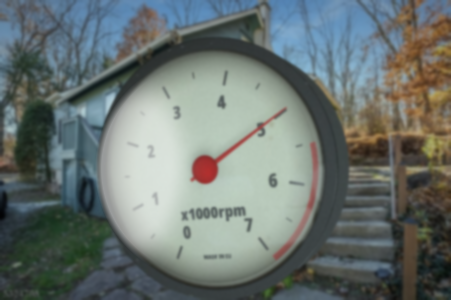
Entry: **5000** rpm
